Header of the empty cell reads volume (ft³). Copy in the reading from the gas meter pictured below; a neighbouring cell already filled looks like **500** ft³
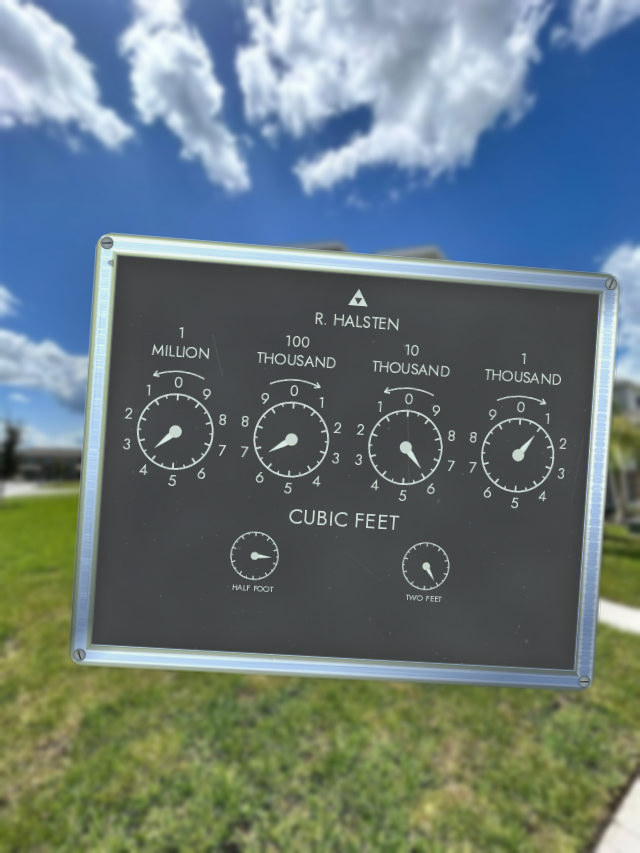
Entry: **366100** ft³
